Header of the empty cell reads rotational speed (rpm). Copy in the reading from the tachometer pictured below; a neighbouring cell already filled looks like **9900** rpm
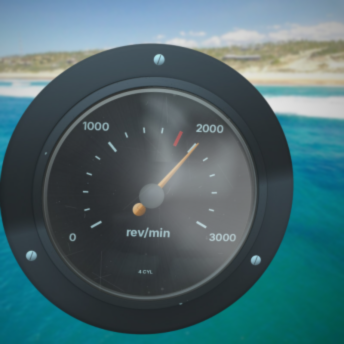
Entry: **2000** rpm
